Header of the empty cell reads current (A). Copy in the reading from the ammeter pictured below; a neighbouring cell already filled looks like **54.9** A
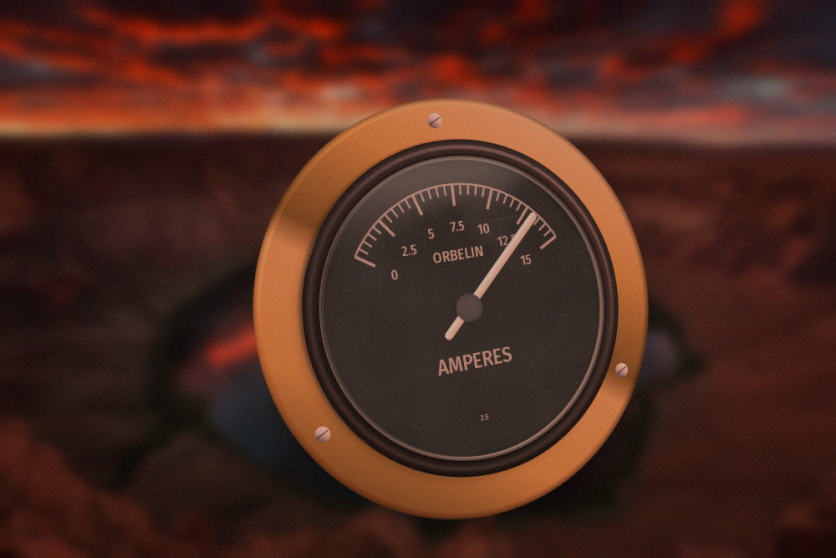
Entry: **13** A
